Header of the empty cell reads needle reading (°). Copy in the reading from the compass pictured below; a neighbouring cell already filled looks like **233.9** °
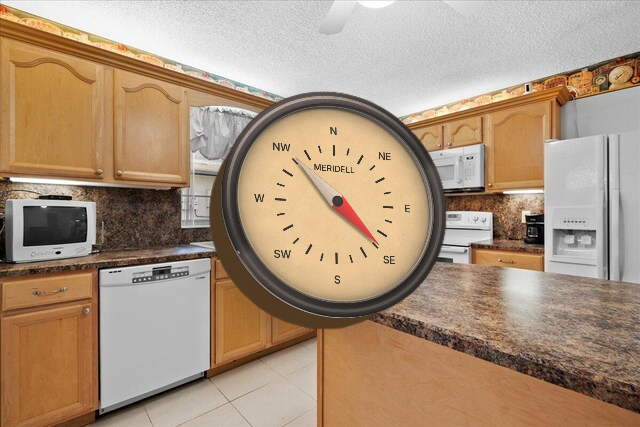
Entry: **135** °
